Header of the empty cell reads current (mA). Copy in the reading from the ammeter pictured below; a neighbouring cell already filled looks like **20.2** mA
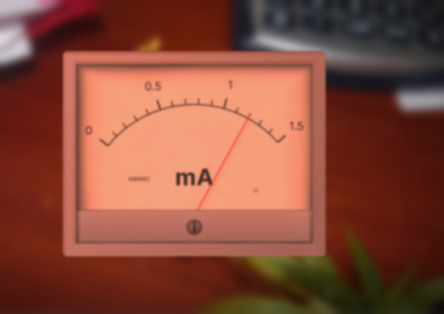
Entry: **1.2** mA
